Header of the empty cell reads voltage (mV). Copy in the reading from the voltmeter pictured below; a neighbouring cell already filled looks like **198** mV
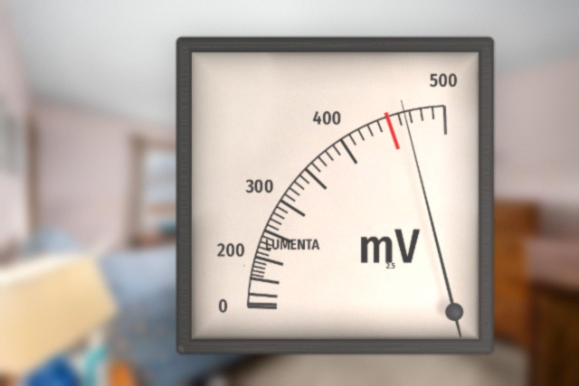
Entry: **465** mV
